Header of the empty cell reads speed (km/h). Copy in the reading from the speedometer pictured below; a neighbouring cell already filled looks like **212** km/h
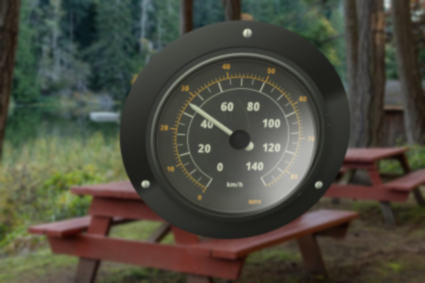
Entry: **45** km/h
